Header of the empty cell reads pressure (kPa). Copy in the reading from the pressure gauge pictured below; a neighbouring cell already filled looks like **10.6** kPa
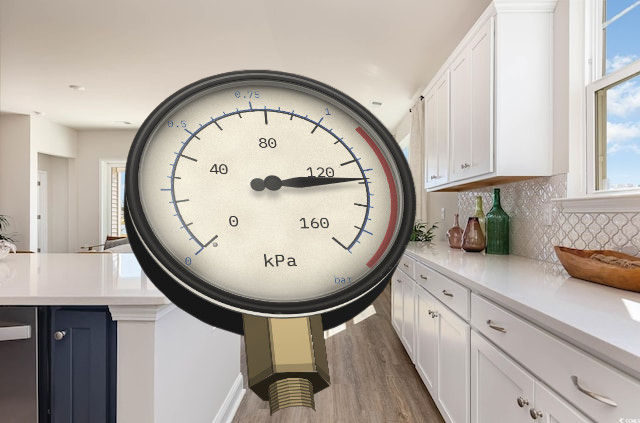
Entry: **130** kPa
